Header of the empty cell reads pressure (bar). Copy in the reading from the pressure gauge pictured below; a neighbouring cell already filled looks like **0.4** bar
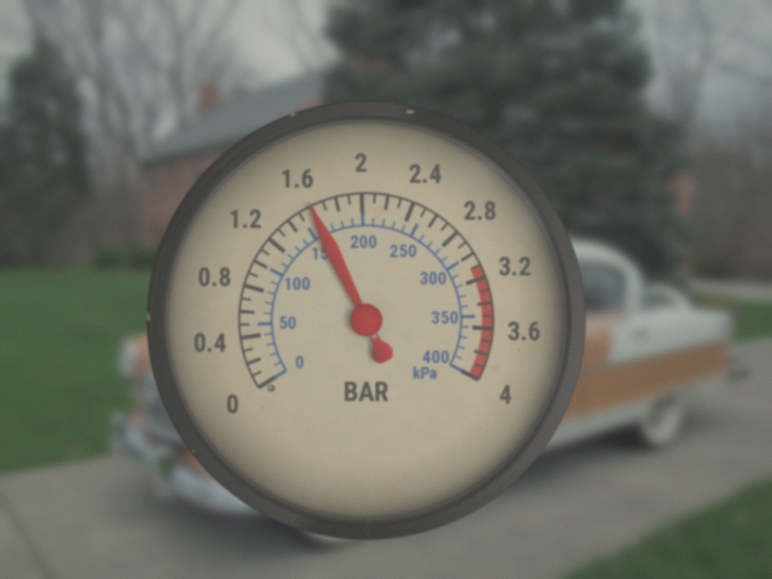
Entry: **1.6** bar
